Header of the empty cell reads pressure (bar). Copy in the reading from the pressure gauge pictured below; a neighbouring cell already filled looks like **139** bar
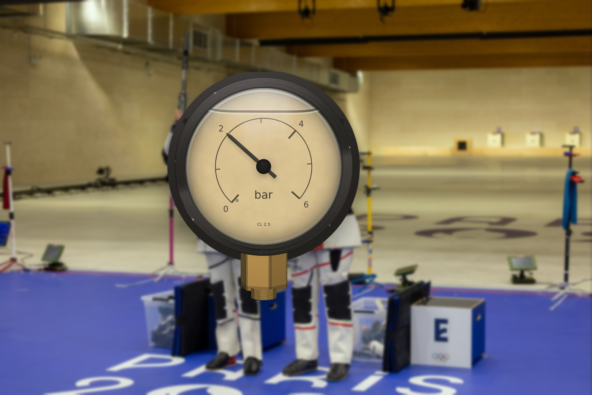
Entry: **2** bar
